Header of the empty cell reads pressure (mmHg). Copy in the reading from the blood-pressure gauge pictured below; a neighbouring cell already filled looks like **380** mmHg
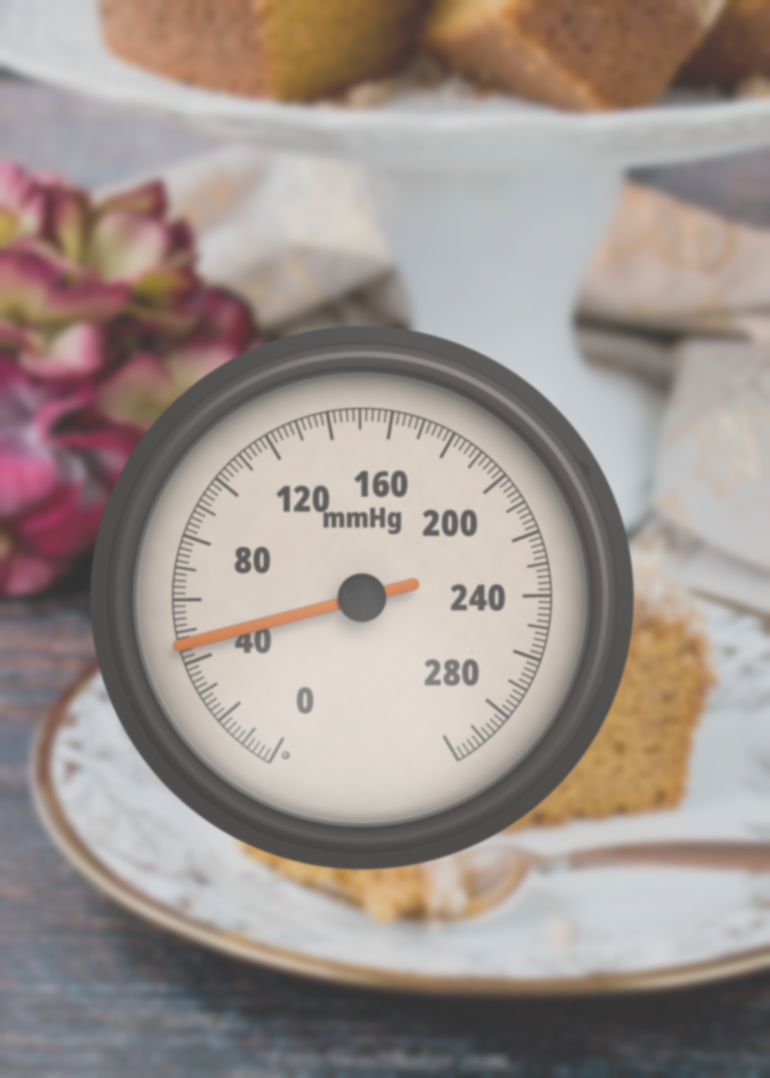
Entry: **46** mmHg
